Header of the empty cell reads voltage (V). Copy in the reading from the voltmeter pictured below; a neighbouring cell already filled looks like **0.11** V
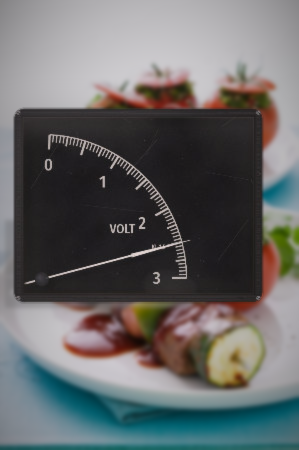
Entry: **2.5** V
